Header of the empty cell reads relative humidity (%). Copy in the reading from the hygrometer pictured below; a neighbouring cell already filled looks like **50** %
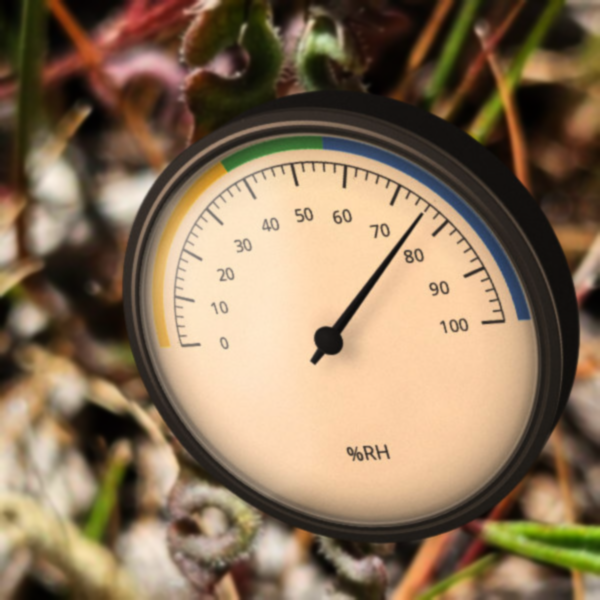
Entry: **76** %
